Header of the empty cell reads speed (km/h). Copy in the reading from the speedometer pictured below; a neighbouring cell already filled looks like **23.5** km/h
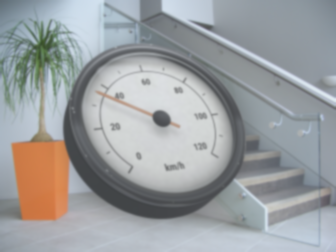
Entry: **35** km/h
